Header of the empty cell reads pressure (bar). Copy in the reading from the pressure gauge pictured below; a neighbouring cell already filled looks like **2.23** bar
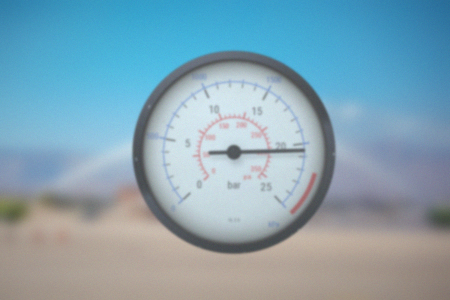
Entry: **20.5** bar
